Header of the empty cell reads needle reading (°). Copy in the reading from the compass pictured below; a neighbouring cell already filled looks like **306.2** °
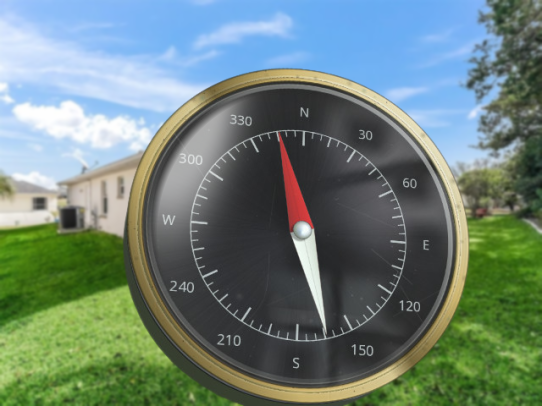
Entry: **345** °
